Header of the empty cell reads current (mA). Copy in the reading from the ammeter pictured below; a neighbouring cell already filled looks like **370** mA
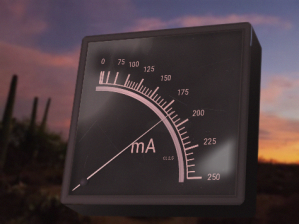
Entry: **185** mA
